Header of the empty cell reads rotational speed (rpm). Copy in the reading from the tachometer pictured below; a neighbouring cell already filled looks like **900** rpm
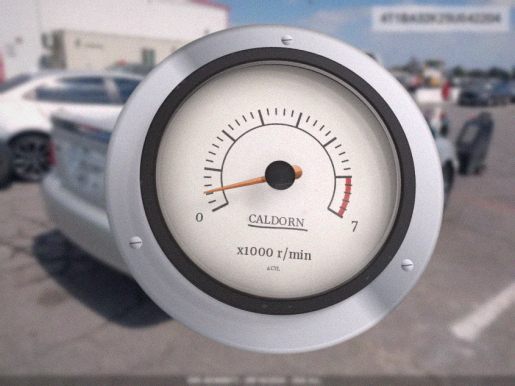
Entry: **400** rpm
